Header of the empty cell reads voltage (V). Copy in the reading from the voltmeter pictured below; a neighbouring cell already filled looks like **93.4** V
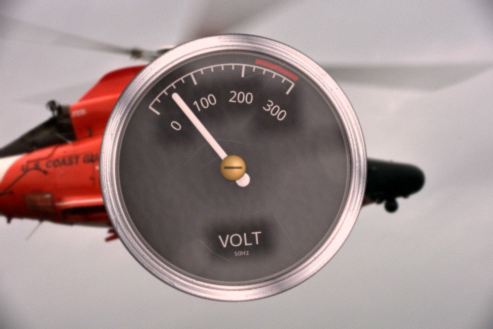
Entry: **50** V
